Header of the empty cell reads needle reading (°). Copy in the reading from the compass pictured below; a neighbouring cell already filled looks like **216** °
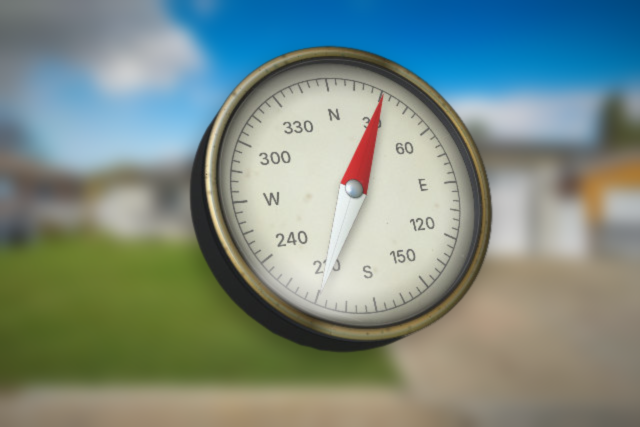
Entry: **30** °
